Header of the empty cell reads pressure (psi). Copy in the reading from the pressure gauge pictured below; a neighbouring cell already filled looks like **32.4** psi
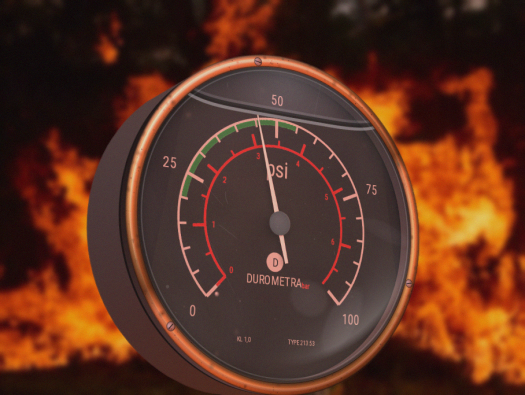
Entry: **45** psi
